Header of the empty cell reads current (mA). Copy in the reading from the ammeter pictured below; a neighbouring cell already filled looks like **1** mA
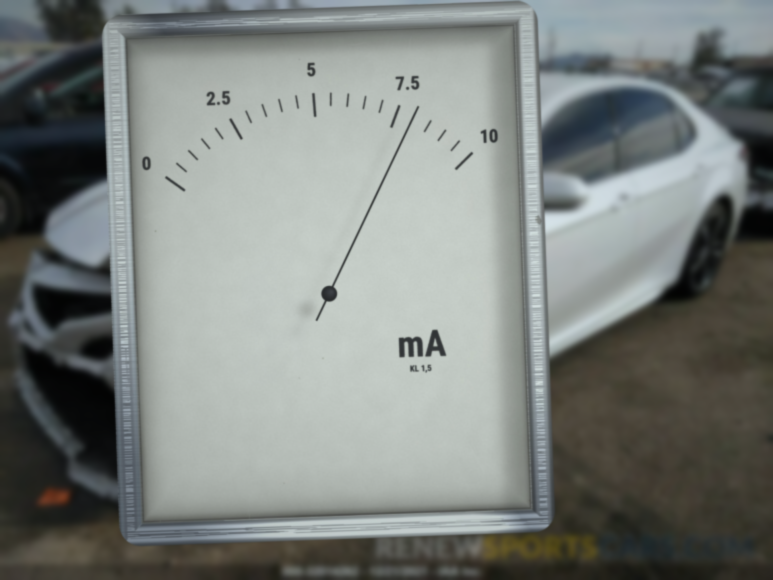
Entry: **8** mA
